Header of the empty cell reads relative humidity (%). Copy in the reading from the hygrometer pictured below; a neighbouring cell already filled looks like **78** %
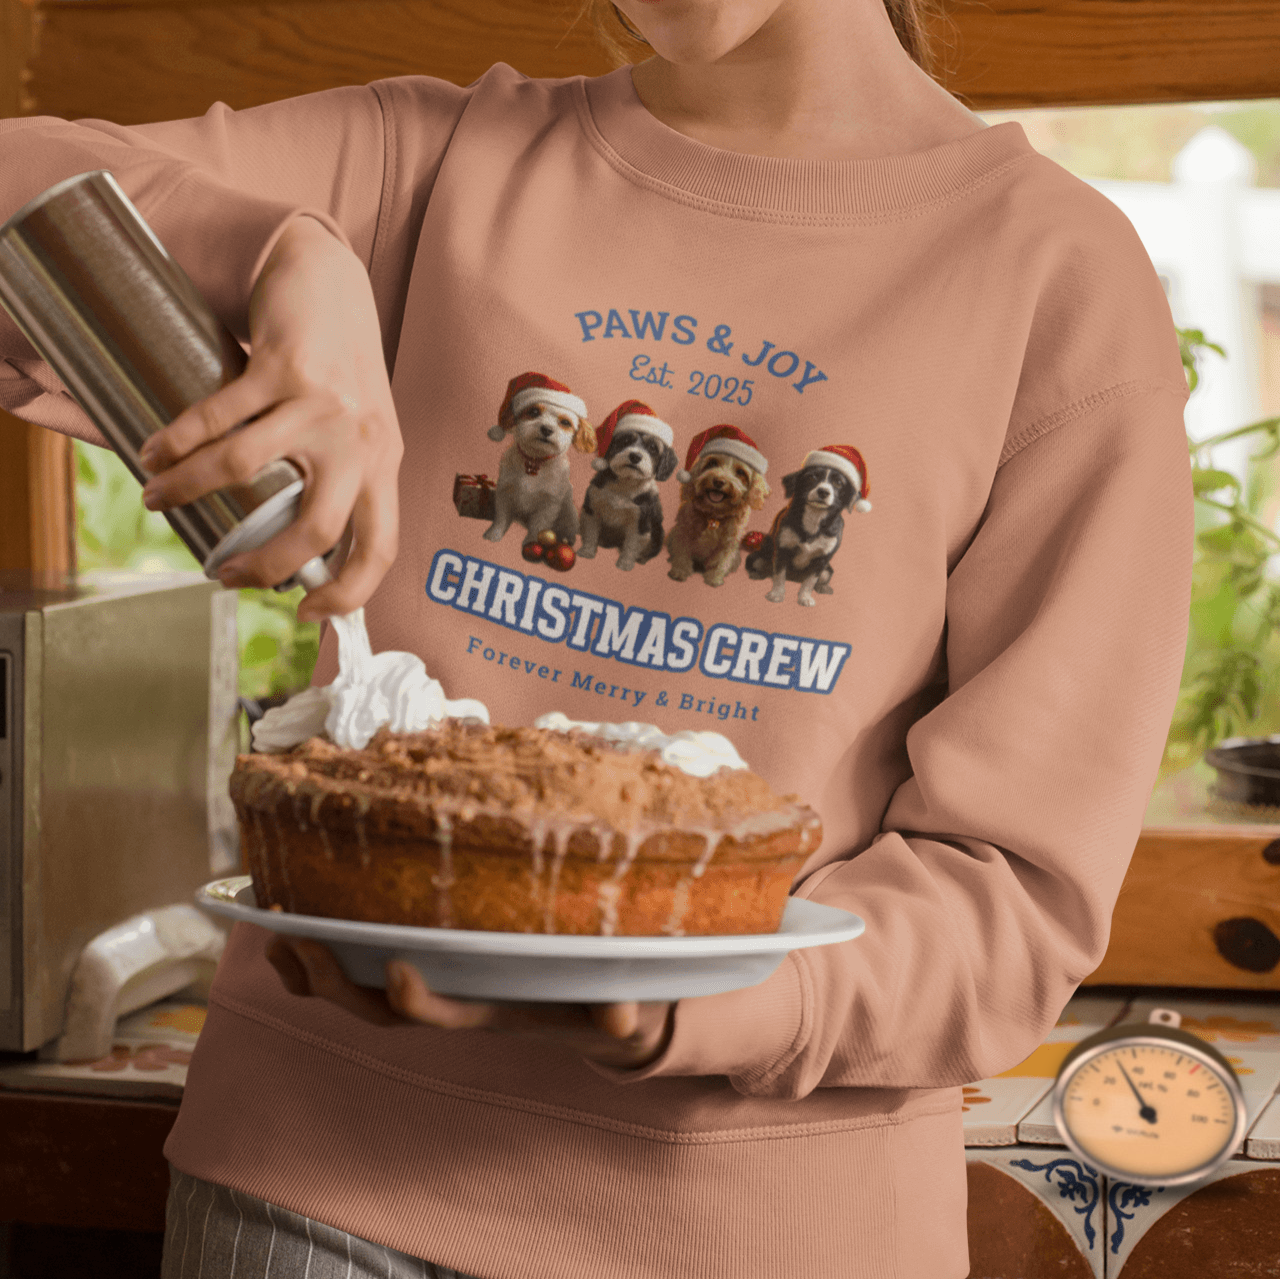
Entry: **32** %
